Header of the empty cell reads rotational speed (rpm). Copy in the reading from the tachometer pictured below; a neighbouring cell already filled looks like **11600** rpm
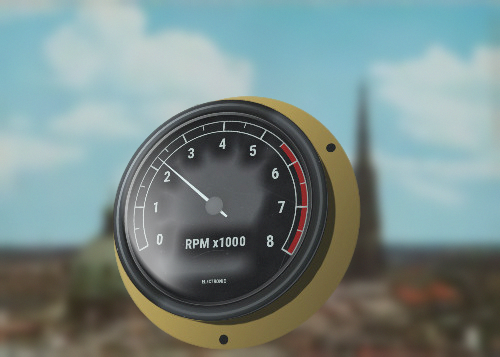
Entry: **2250** rpm
